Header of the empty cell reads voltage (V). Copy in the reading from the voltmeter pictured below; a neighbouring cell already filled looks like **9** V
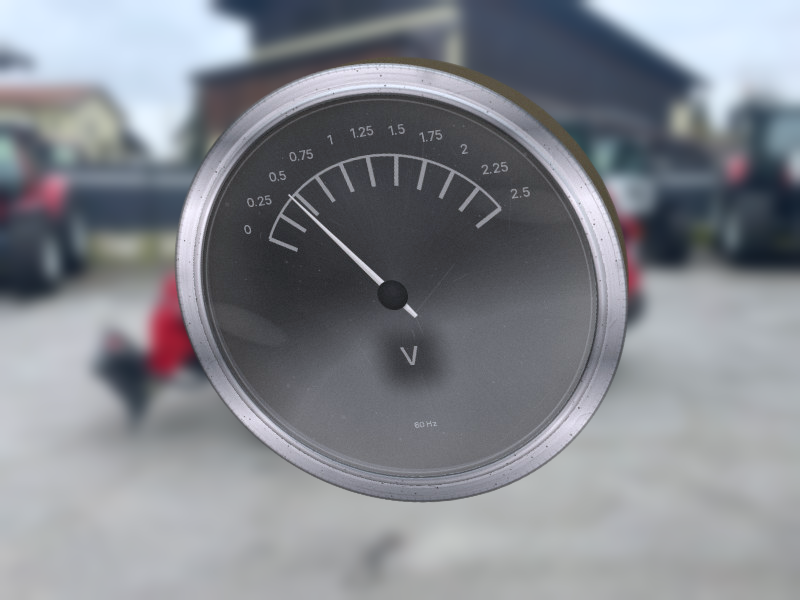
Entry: **0.5** V
